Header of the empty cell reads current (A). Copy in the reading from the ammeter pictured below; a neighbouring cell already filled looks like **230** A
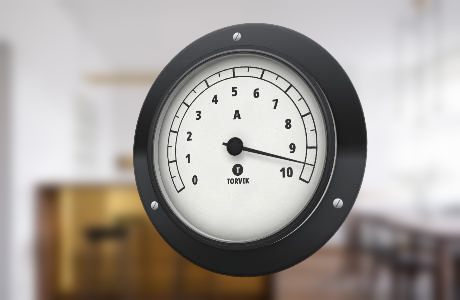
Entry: **9.5** A
